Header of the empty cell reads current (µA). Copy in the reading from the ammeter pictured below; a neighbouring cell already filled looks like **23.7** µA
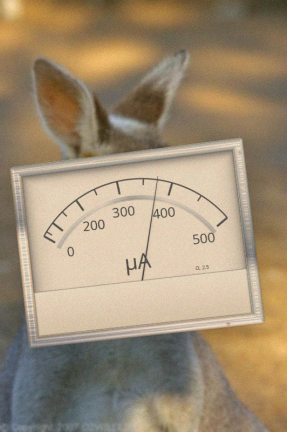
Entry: **375** µA
